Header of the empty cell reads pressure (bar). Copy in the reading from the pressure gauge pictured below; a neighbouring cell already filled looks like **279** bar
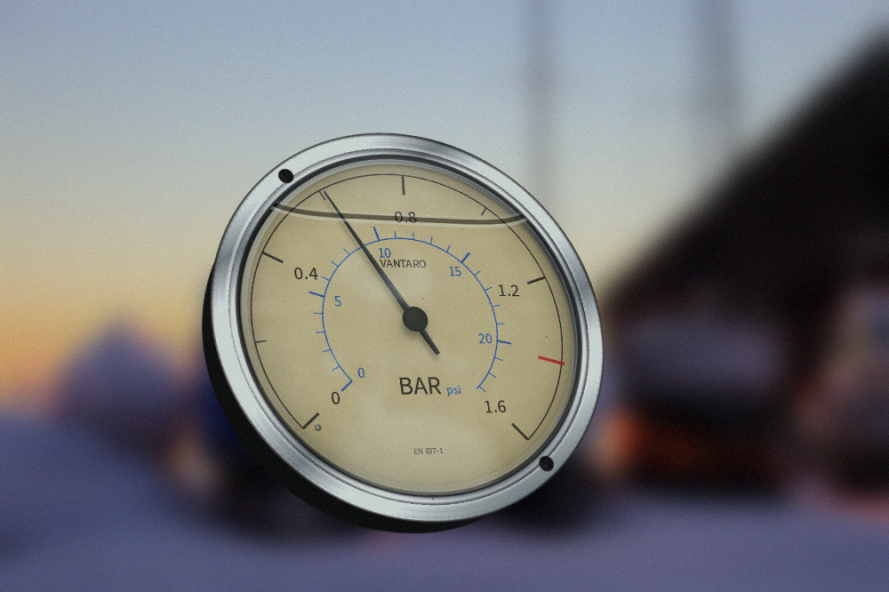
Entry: **0.6** bar
